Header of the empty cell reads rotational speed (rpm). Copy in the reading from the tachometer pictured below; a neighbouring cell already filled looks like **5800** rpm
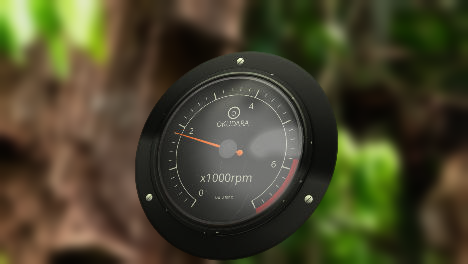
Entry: **1800** rpm
